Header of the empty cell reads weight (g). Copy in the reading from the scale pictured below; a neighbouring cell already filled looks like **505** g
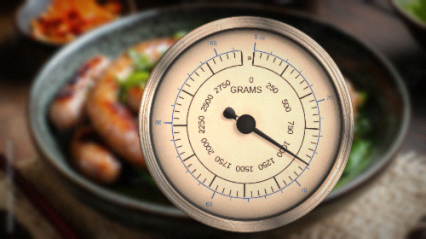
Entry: **1000** g
